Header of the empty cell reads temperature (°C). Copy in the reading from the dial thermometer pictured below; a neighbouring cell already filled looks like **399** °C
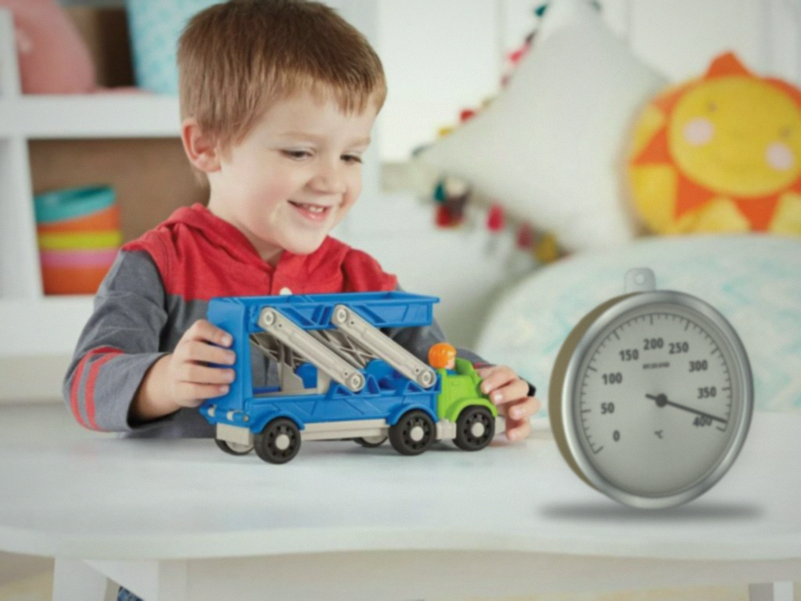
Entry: **390** °C
